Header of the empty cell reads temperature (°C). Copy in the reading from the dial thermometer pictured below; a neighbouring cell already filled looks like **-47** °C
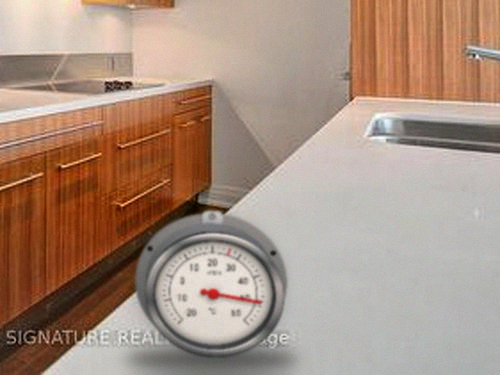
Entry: **50** °C
